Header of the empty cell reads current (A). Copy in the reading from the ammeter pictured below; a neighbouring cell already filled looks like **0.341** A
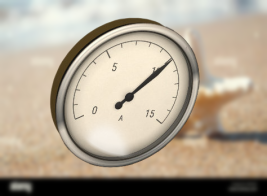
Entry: **10** A
